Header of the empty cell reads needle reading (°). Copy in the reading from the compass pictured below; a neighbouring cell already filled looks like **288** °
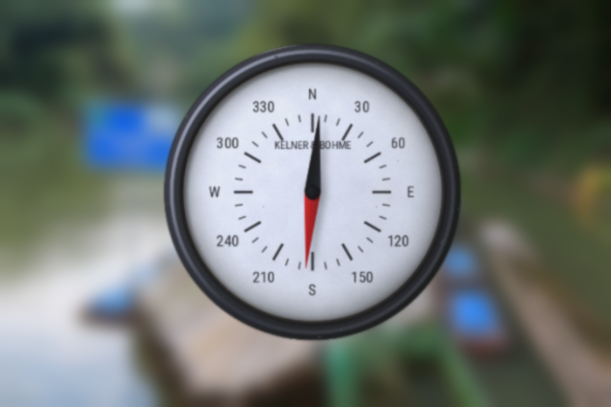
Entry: **185** °
